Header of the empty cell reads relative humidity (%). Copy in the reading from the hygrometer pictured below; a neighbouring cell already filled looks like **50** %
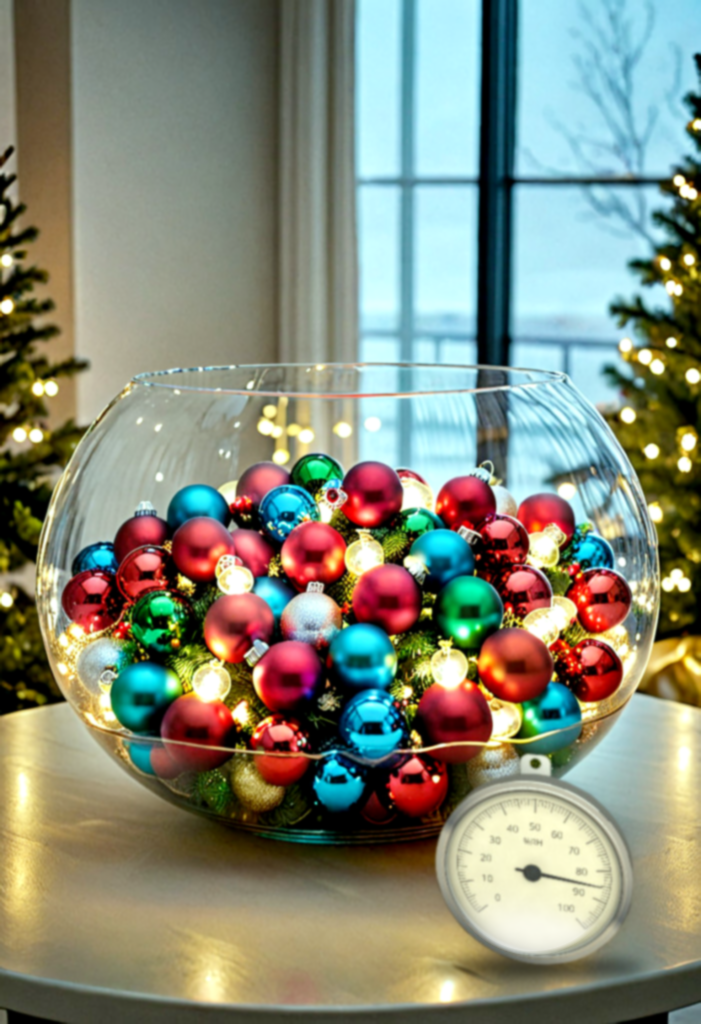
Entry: **85** %
